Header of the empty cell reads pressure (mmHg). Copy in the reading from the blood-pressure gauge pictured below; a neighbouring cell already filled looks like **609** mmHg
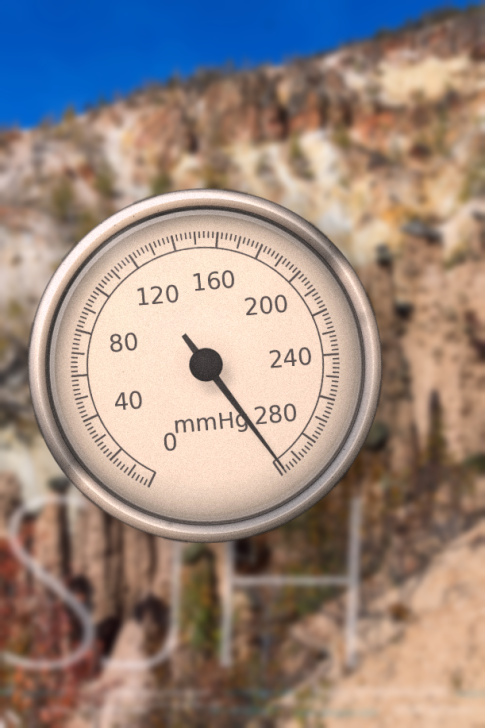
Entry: **298** mmHg
